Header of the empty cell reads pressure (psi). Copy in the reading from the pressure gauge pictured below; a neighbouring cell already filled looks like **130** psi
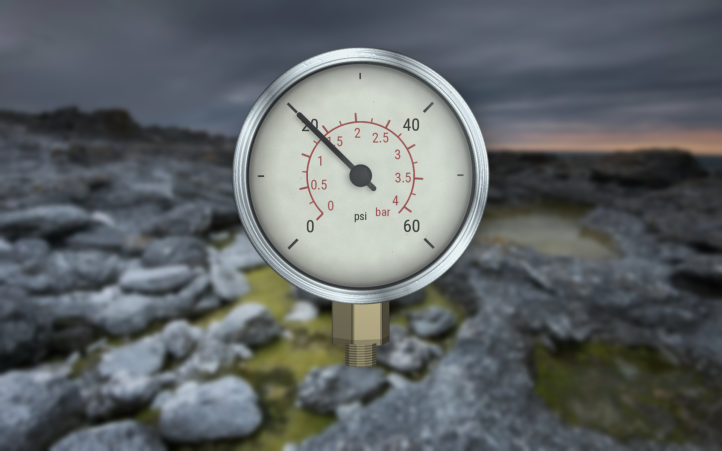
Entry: **20** psi
